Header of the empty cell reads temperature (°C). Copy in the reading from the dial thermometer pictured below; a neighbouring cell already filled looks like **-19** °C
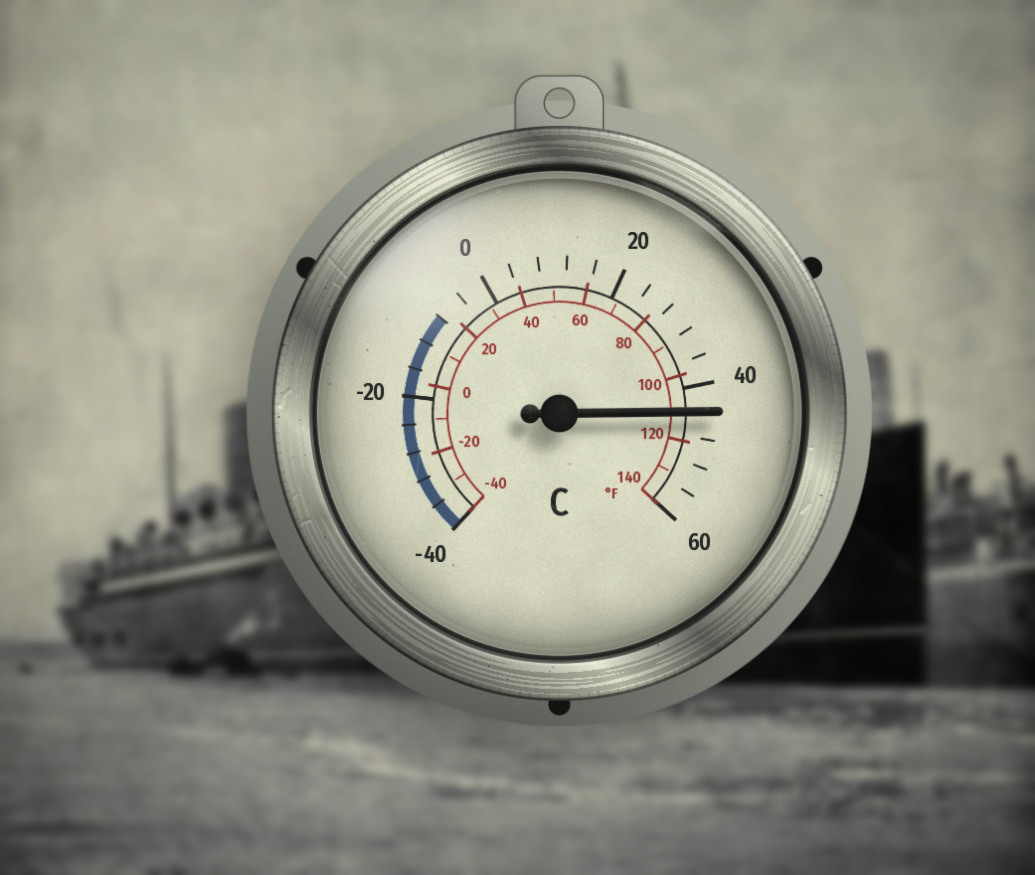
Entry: **44** °C
